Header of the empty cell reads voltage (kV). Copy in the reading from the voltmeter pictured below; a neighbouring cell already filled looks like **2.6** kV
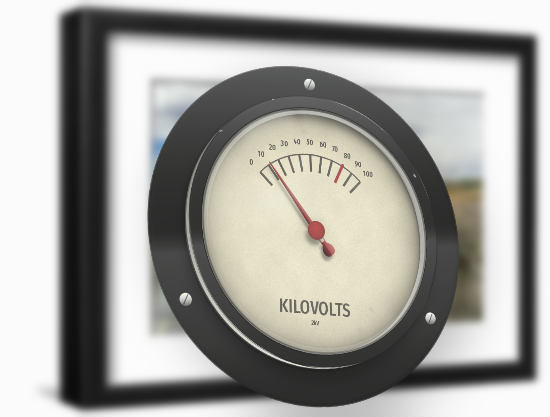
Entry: **10** kV
